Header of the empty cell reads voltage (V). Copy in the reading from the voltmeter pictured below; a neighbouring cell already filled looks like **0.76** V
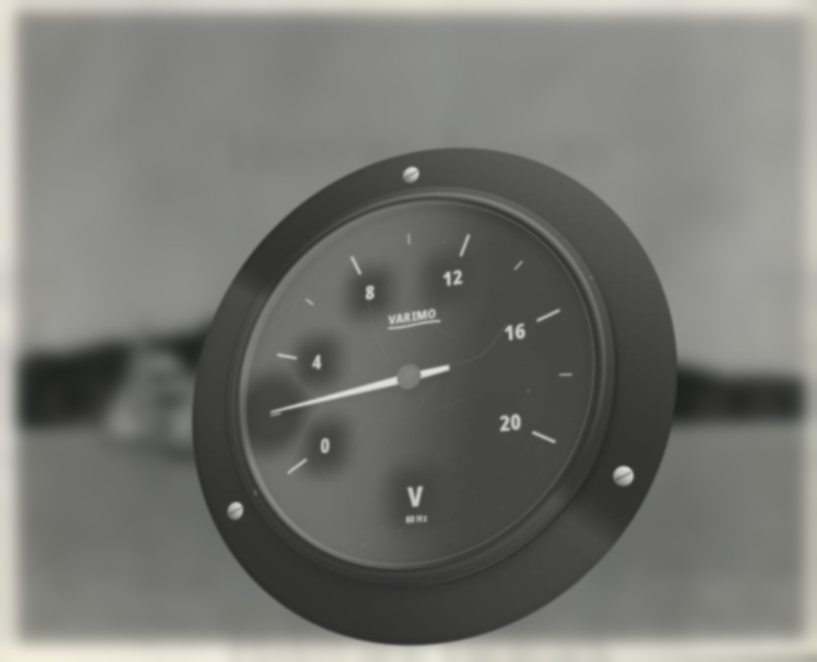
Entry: **2** V
